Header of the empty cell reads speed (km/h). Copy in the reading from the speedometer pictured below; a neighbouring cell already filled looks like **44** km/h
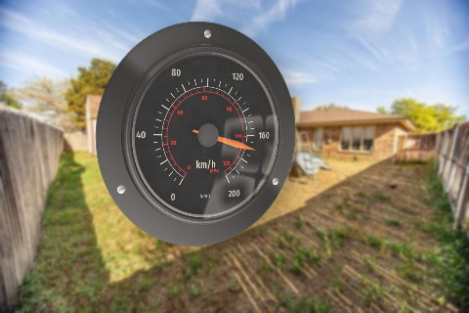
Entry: **170** km/h
